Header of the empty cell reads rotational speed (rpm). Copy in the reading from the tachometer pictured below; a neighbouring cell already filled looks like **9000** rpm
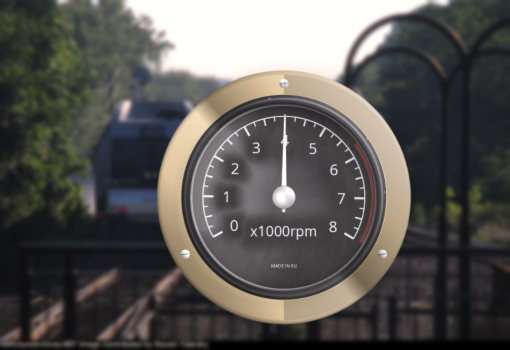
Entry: **4000** rpm
